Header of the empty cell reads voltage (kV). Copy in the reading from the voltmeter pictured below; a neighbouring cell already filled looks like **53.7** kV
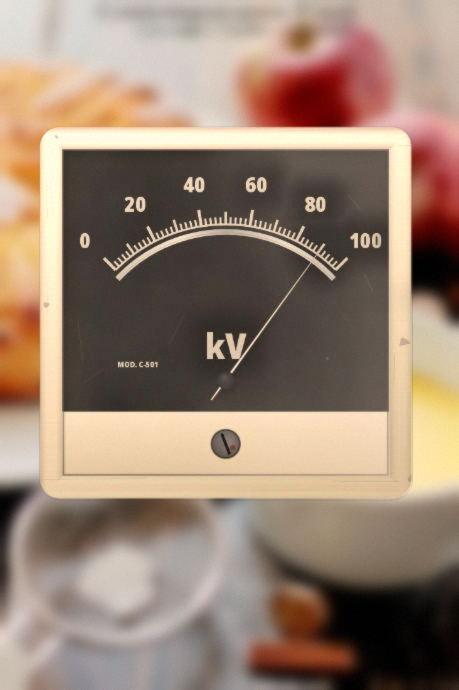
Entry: **90** kV
